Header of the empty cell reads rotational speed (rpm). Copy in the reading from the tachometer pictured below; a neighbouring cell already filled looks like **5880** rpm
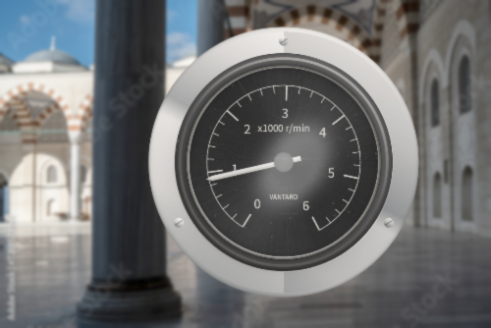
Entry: **900** rpm
